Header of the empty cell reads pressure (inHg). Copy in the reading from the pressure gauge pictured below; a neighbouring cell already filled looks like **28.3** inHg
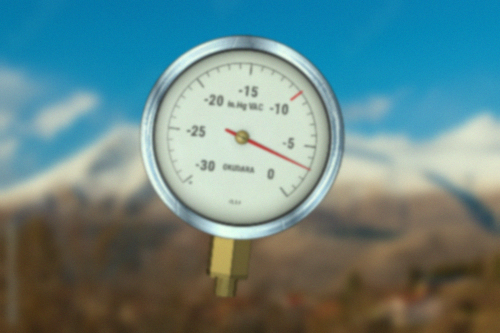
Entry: **-3** inHg
